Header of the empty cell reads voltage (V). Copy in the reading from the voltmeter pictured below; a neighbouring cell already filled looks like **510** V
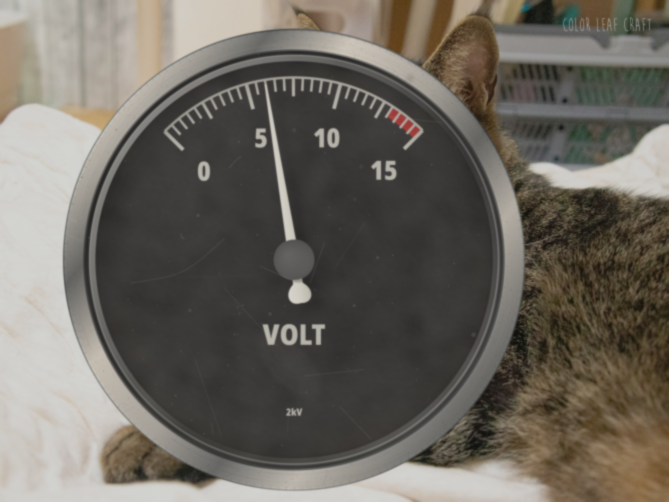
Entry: **6** V
